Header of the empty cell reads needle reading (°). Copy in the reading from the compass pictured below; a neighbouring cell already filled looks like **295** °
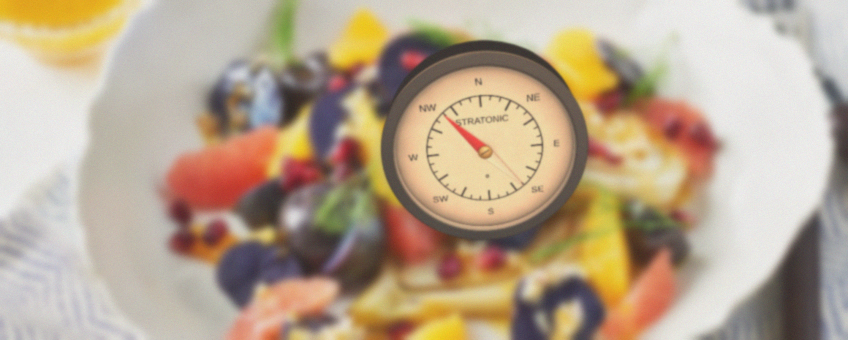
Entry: **320** °
